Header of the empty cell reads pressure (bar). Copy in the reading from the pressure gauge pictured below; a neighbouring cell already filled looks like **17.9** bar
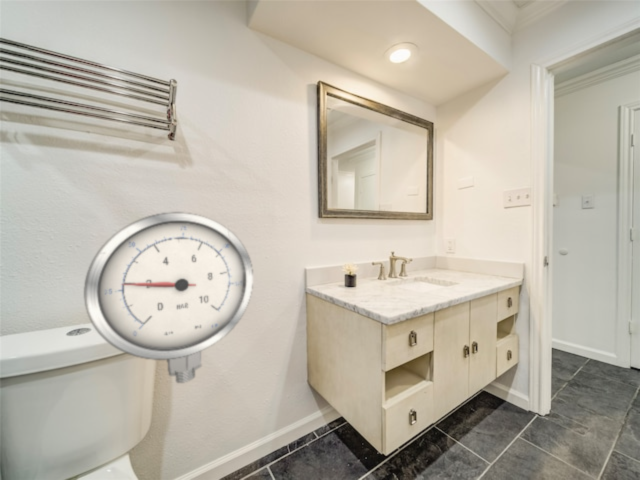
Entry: **2** bar
